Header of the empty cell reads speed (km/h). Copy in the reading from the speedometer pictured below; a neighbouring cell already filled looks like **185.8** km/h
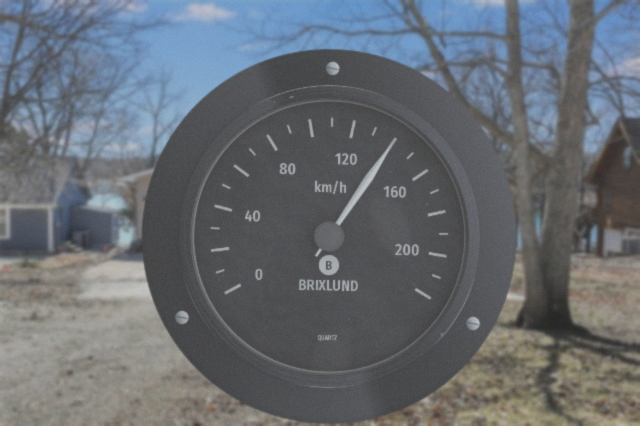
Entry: **140** km/h
